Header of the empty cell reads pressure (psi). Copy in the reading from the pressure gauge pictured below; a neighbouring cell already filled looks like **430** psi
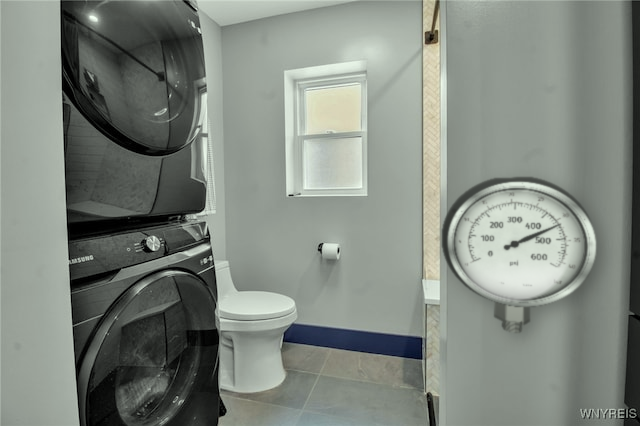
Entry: **450** psi
